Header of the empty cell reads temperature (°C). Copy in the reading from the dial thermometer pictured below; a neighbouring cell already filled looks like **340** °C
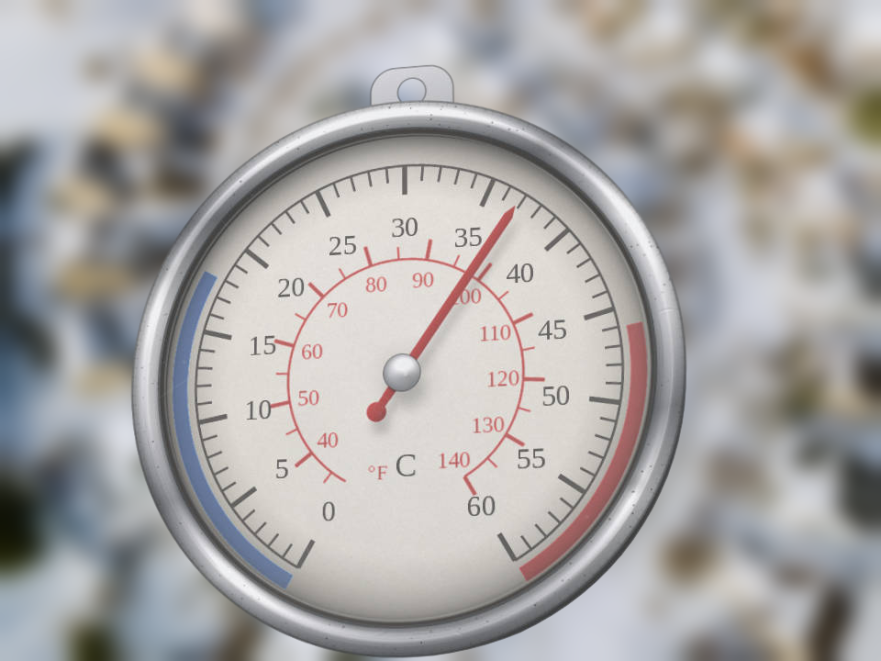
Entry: **37** °C
